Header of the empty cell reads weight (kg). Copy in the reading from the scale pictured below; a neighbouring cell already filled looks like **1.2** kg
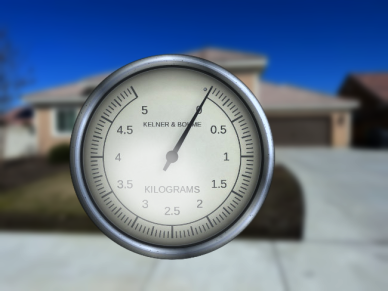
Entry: **0** kg
